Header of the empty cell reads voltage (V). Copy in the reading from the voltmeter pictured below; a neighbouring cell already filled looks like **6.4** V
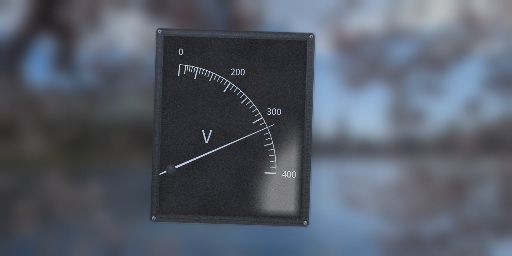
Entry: **320** V
